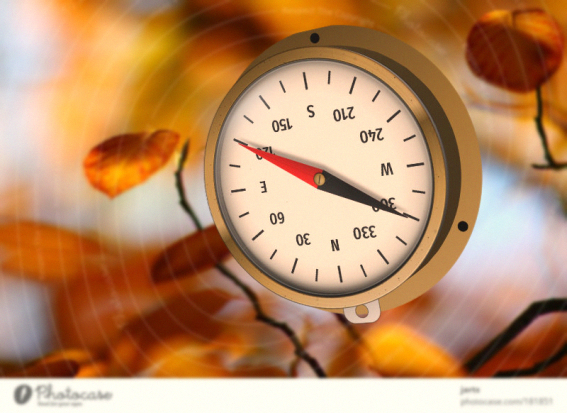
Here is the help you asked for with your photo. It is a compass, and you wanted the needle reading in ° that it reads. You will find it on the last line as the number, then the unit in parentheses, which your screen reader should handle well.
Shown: 120 (°)
